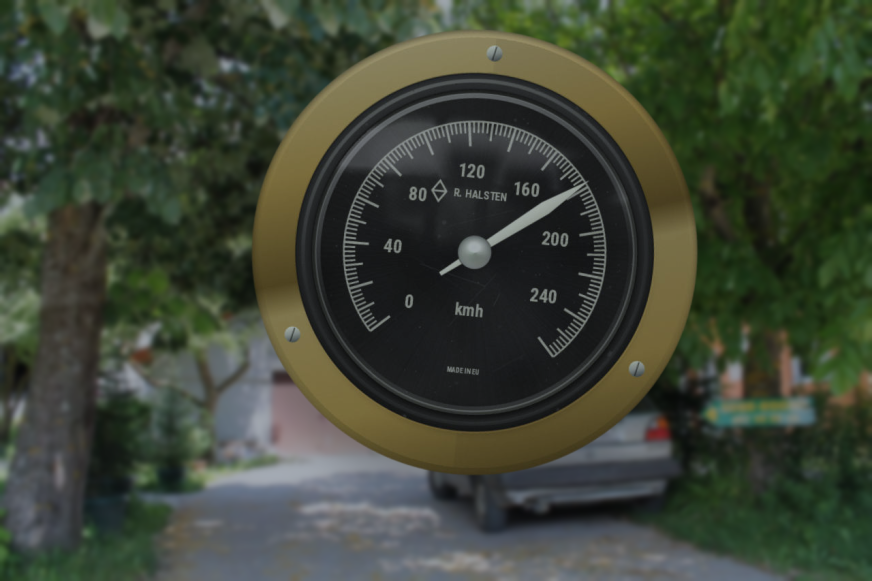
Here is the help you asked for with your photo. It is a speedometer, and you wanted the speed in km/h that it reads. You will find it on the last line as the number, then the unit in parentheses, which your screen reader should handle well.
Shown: 178 (km/h)
